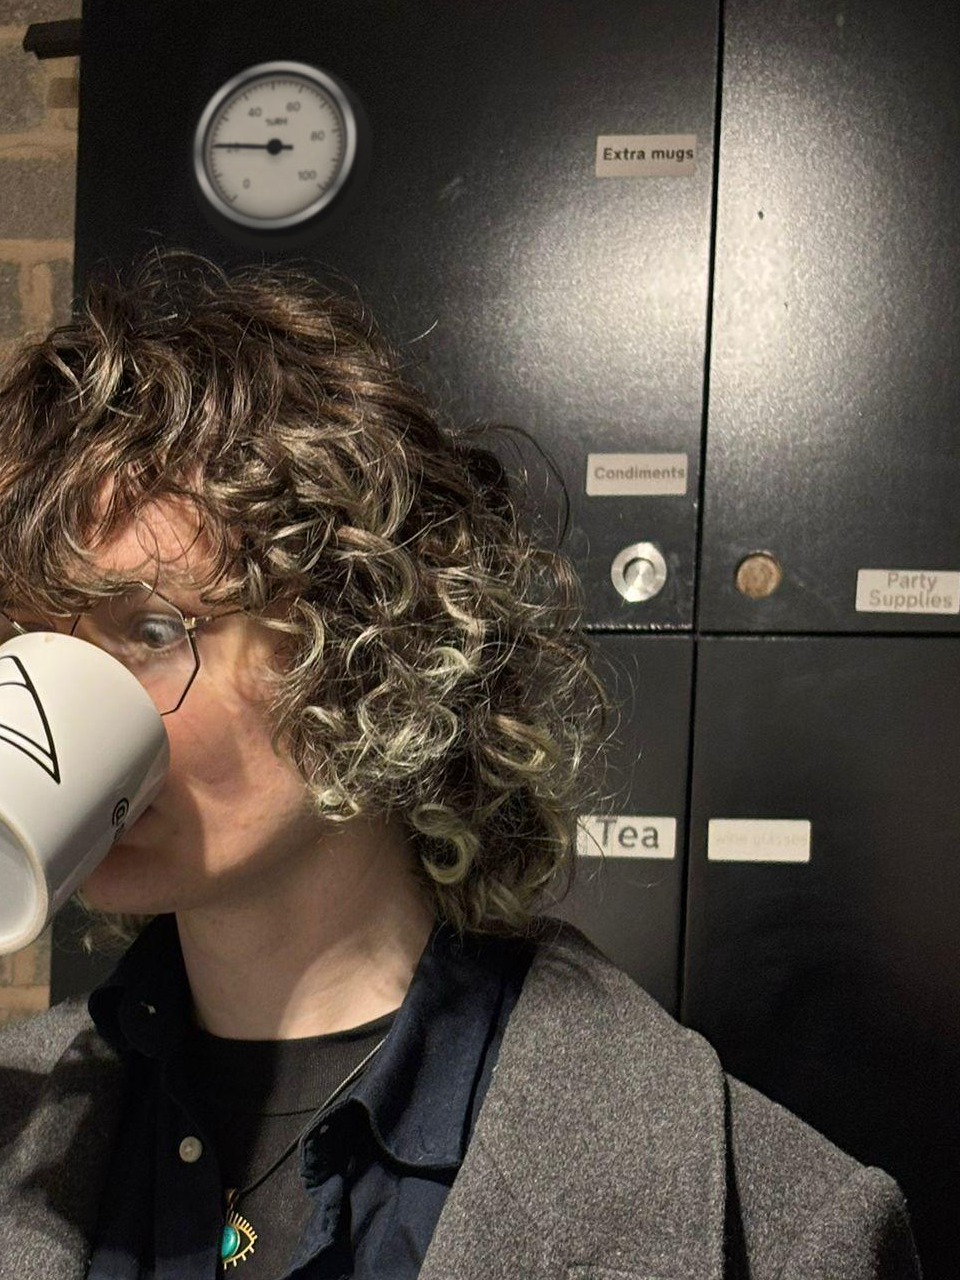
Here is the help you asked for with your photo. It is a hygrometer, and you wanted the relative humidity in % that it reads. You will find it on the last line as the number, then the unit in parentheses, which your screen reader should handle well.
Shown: 20 (%)
